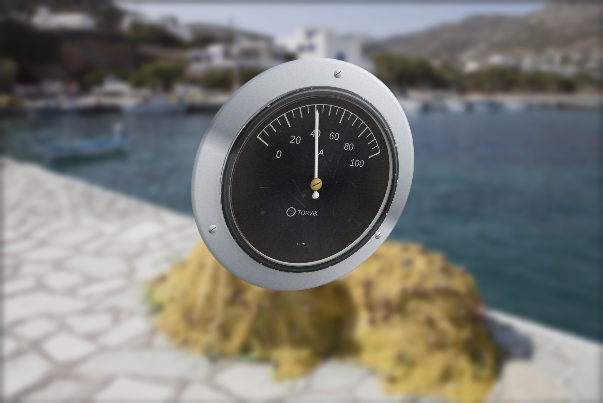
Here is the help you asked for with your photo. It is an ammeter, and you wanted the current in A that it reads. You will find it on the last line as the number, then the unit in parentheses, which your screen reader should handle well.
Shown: 40 (A)
